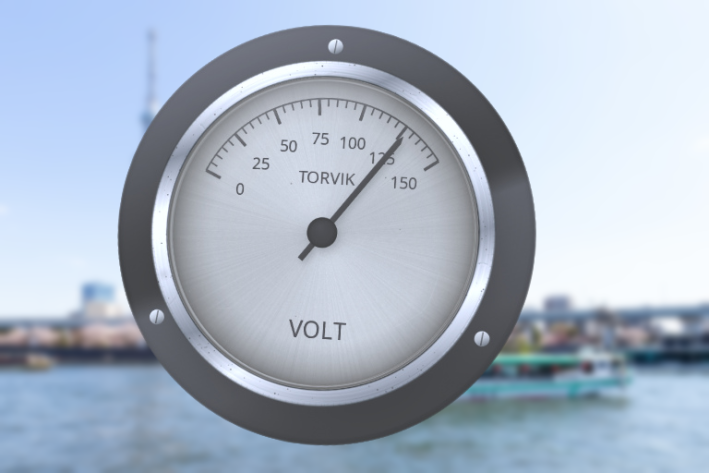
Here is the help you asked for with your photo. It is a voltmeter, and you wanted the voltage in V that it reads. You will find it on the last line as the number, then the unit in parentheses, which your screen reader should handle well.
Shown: 127.5 (V)
